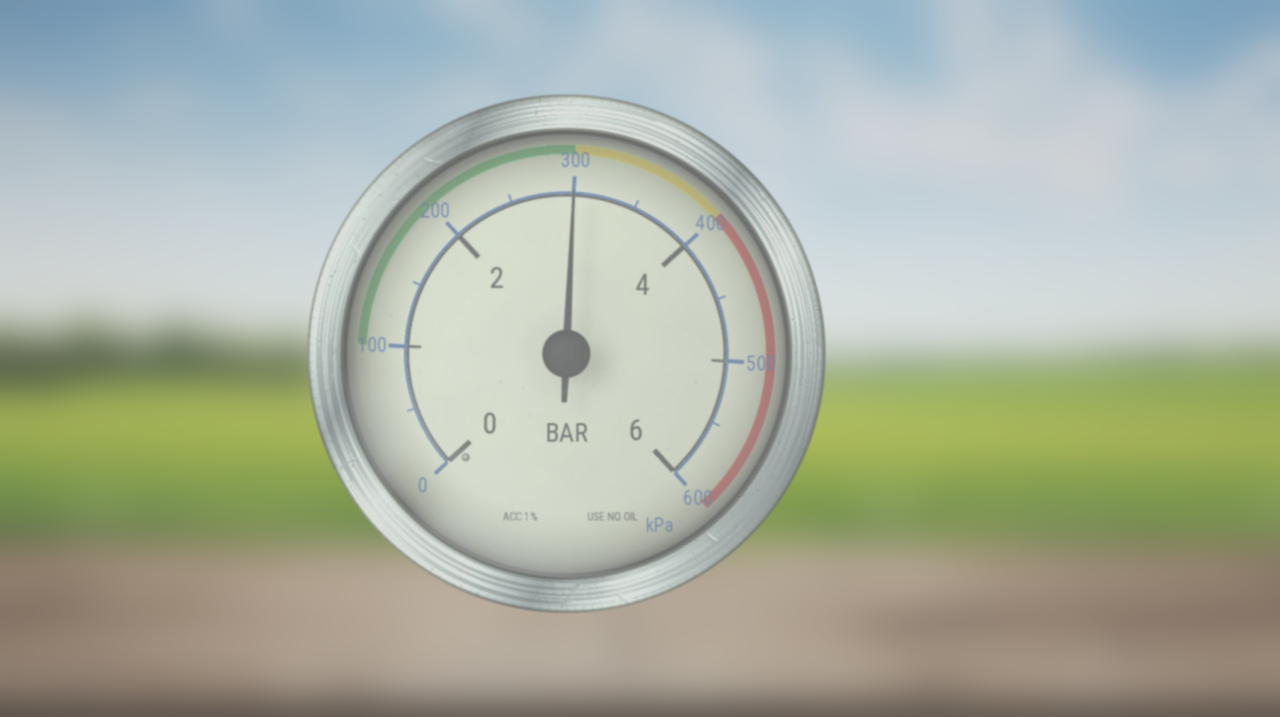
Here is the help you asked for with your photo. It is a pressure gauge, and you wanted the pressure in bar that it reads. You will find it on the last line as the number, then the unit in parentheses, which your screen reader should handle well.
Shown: 3 (bar)
